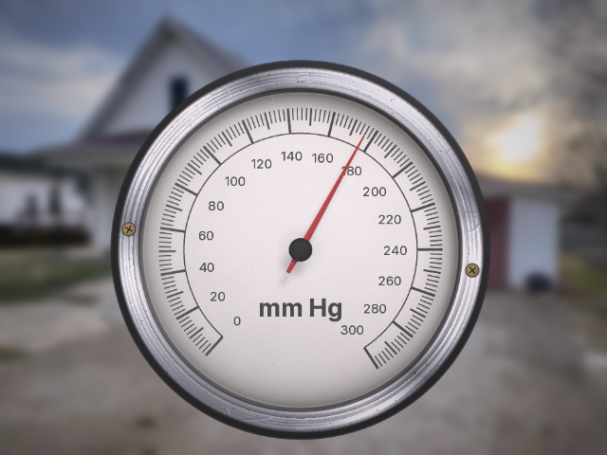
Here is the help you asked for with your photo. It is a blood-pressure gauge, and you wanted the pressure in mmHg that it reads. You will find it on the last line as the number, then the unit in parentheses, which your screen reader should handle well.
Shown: 176 (mmHg)
